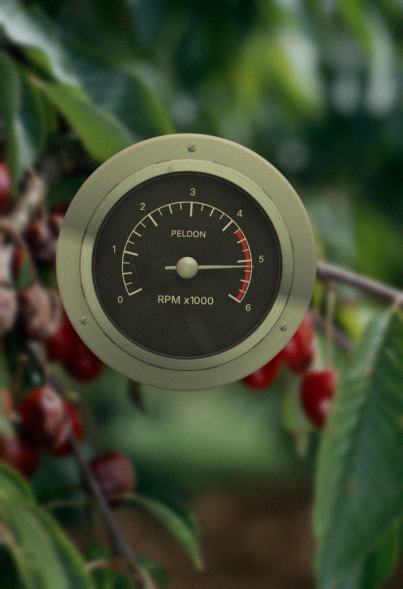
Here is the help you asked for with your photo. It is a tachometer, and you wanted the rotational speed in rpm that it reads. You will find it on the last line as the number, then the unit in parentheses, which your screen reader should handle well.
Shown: 5125 (rpm)
